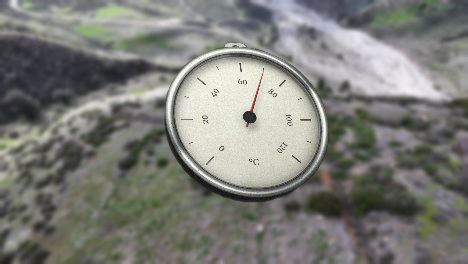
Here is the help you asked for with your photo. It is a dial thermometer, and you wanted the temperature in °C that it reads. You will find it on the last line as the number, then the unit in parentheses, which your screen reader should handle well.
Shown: 70 (°C)
